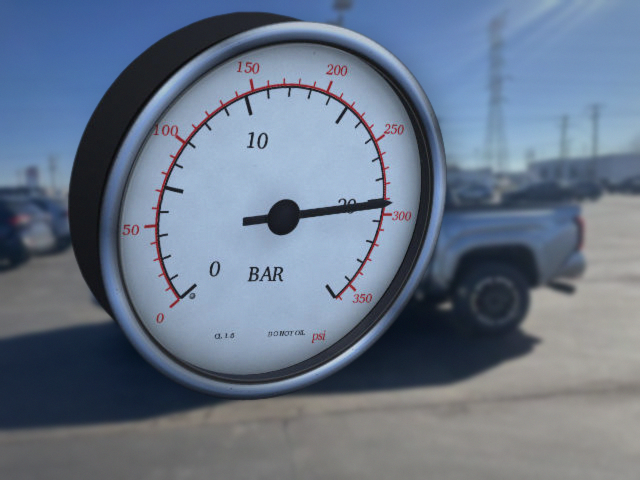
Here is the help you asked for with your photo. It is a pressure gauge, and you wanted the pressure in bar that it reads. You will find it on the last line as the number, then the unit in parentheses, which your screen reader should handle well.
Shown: 20 (bar)
